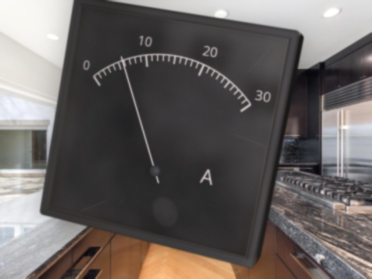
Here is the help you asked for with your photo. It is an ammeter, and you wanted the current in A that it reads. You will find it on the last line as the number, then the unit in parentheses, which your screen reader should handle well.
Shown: 6 (A)
